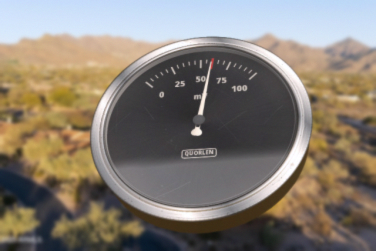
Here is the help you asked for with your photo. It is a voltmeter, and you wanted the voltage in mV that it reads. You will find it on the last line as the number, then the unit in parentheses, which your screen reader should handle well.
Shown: 60 (mV)
